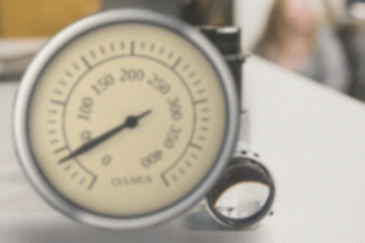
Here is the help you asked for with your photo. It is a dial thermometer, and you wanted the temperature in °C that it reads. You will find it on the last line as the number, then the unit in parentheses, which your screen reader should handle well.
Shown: 40 (°C)
